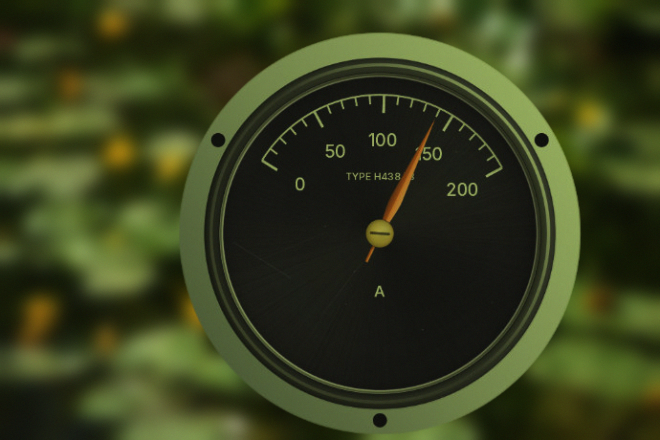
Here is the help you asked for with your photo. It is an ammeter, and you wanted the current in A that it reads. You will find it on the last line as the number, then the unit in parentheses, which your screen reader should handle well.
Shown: 140 (A)
